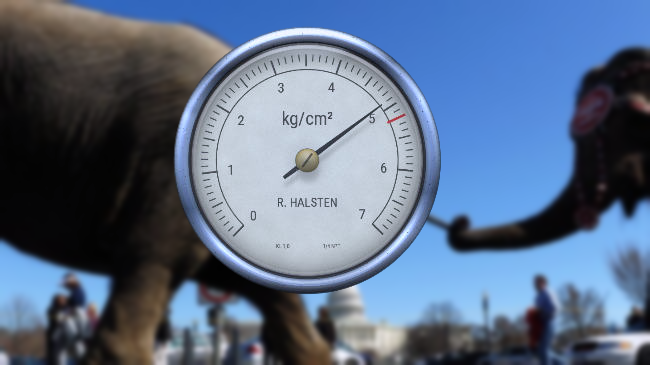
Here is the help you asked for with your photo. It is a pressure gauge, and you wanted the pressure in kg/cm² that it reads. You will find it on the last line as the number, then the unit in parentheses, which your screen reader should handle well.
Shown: 4.9 (kg/cm²)
